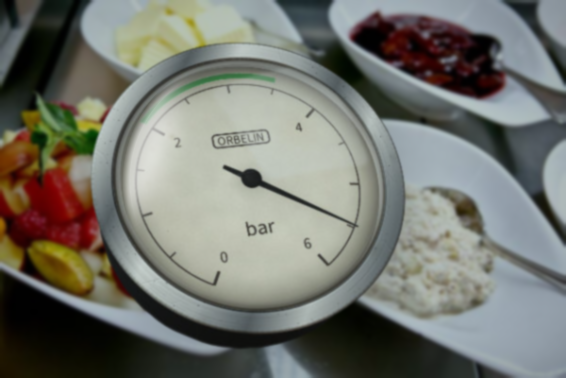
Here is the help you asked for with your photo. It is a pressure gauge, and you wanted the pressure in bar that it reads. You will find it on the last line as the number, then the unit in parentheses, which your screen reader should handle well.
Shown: 5.5 (bar)
